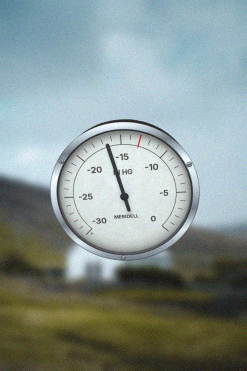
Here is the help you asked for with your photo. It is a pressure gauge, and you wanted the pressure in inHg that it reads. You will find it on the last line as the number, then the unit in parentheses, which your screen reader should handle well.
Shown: -16.5 (inHg)
